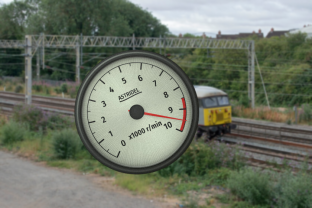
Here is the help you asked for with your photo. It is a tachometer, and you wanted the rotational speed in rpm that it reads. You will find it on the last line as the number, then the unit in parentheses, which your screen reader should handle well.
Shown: 9500 (rpm)
